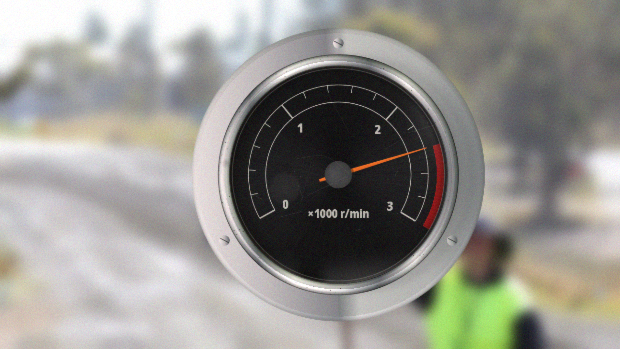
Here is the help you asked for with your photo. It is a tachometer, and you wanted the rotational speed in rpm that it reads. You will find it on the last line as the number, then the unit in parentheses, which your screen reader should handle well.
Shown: 2400 (rpm)
